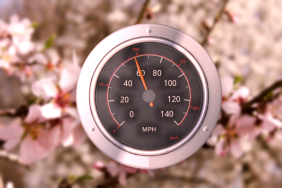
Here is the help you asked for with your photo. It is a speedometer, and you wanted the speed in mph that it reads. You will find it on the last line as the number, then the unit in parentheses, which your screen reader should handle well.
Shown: 60 (mph)
